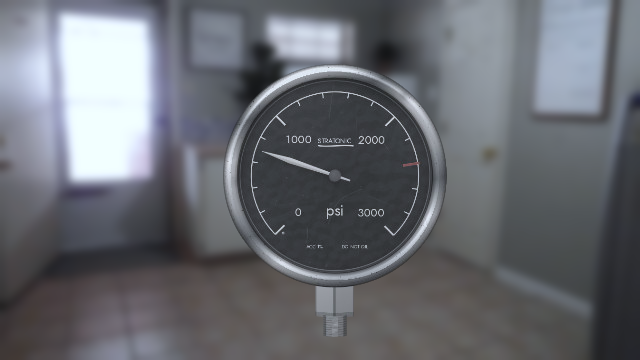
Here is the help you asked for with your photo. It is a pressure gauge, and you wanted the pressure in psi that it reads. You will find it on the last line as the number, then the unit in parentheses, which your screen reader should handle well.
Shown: 700 (psi)
